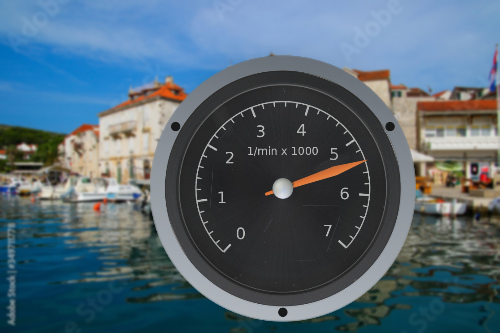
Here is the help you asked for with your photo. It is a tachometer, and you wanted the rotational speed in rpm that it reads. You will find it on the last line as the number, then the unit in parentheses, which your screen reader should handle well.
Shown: 5400 (rpm)
